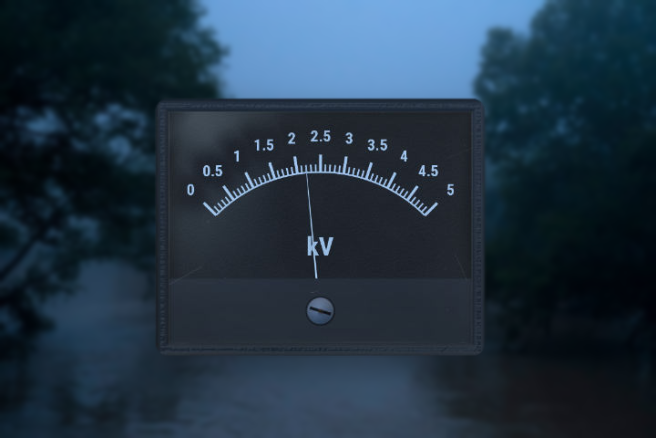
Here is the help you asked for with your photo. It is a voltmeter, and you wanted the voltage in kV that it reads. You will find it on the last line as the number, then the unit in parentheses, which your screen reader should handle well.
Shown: 2.2 (kV)
